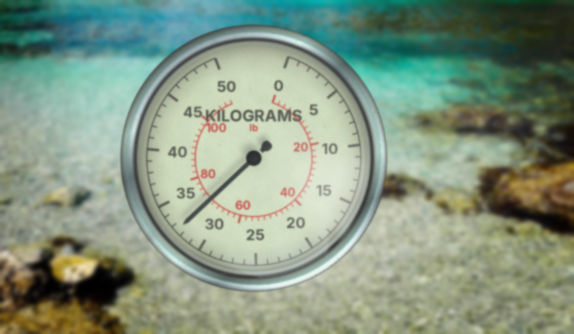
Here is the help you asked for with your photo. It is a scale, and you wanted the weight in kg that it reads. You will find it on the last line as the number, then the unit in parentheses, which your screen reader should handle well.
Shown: 32.5 (kg)
